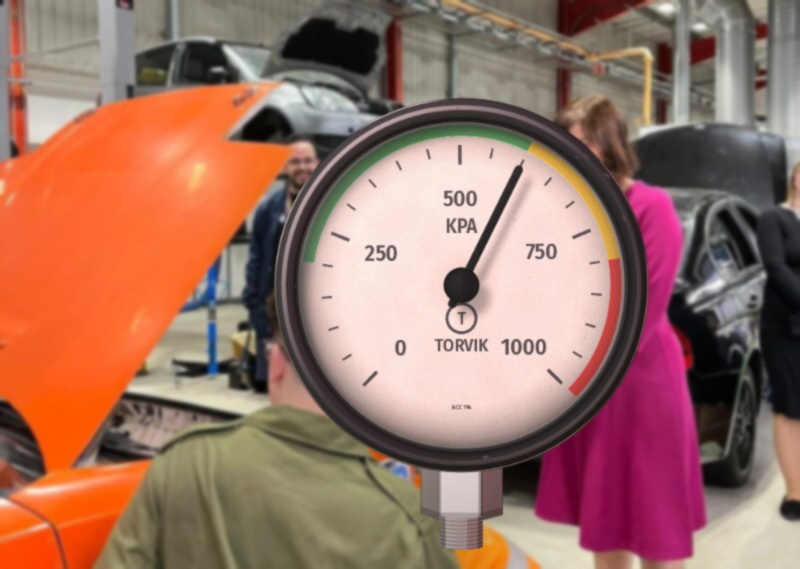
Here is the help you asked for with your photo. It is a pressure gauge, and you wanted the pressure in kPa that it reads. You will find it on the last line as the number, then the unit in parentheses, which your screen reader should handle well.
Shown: 600 (kPa)
